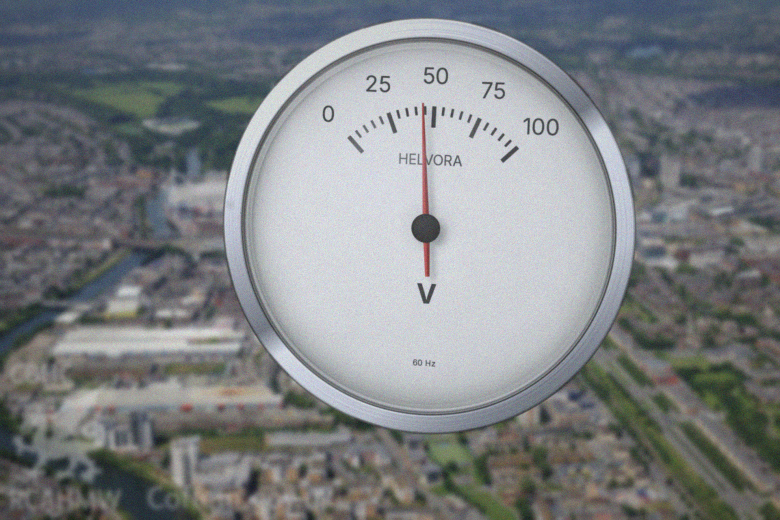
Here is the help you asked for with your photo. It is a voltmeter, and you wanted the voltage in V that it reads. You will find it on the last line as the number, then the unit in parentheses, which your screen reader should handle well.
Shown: 45 (V)
